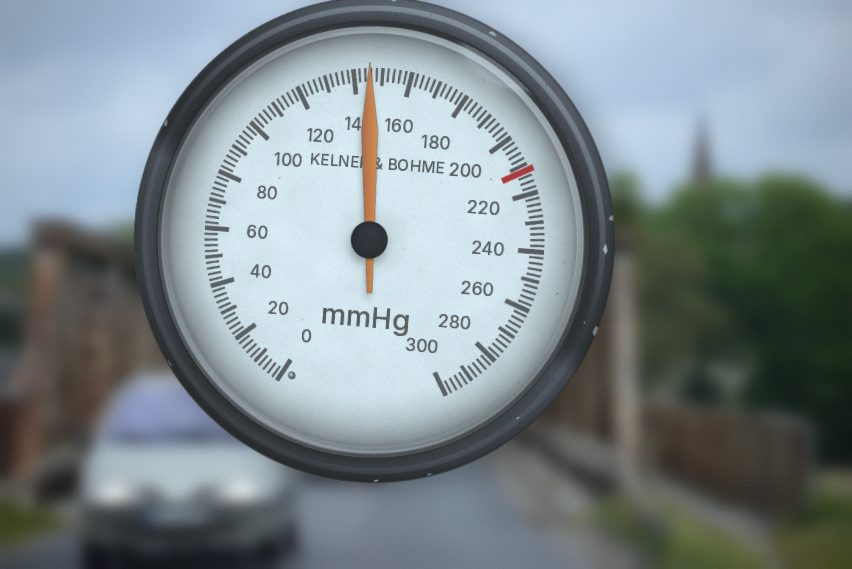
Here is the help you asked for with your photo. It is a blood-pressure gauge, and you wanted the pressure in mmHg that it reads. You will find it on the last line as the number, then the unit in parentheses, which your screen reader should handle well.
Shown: 146 (mmHg)
